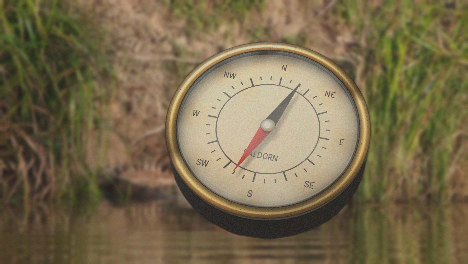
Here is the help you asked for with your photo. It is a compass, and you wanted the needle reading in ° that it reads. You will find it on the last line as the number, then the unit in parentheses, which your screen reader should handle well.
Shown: 200 (°)
